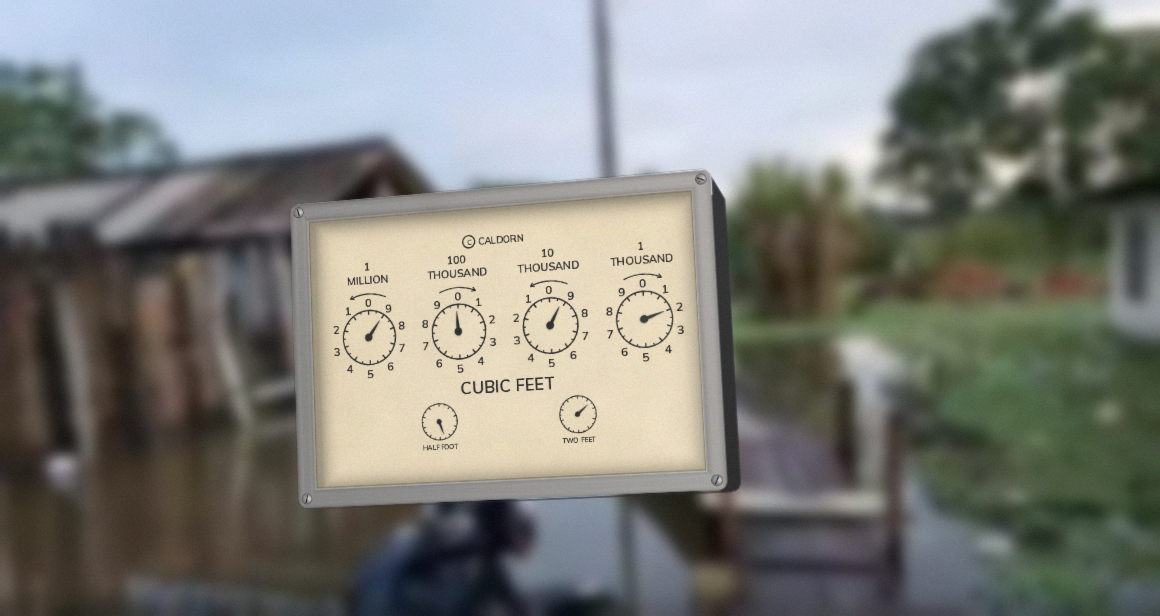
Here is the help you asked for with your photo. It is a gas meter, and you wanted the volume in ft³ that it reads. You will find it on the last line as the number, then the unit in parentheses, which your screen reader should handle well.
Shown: 899200 (ft³)
